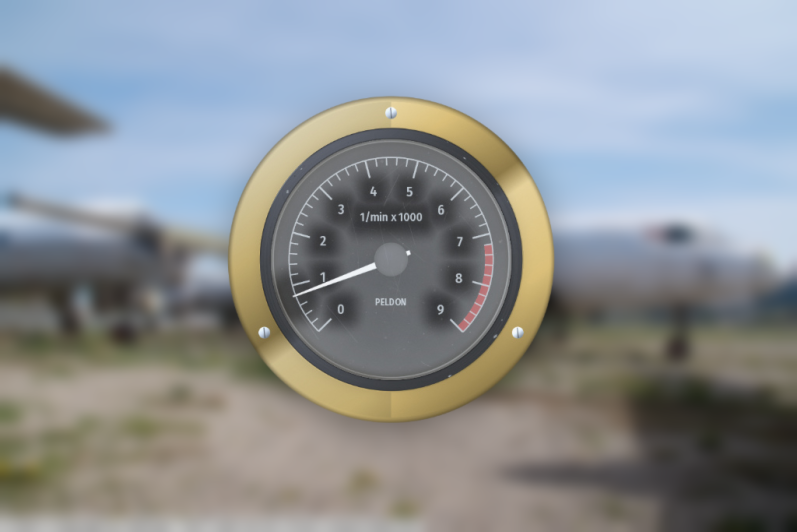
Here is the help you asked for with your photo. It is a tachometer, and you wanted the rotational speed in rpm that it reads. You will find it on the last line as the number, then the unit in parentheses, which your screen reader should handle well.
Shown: 800 (rpm)
